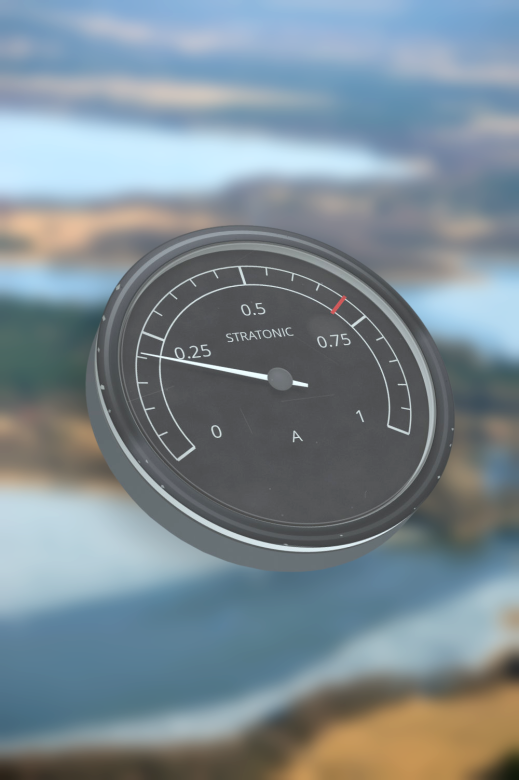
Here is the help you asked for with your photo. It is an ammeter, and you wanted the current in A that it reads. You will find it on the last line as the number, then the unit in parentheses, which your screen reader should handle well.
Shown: 0.2 (A)
